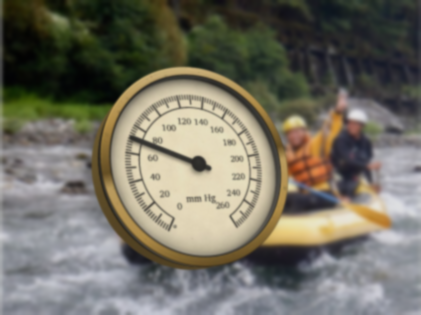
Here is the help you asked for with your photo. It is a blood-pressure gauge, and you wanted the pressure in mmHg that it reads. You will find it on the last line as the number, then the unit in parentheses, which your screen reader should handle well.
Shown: 70 (mmHg)
